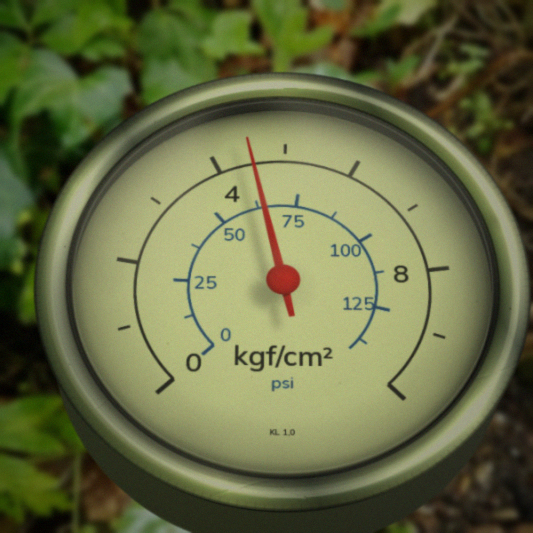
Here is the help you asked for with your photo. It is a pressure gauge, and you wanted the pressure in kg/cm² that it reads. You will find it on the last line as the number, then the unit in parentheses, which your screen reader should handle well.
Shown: 4.5 (kg/cm²)
